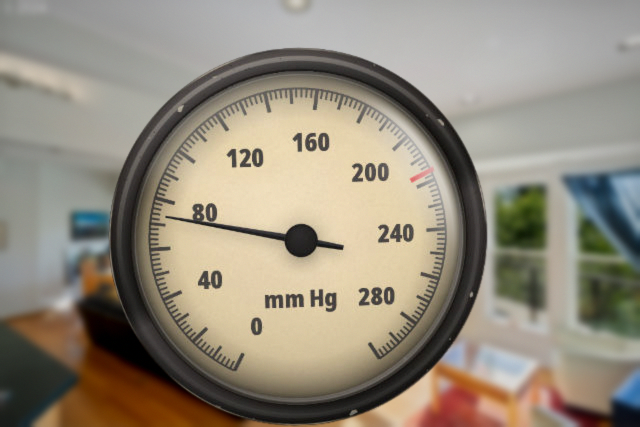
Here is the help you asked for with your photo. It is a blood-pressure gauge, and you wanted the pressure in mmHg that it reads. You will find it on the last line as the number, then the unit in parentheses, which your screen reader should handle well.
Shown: 74 (mmHg)
